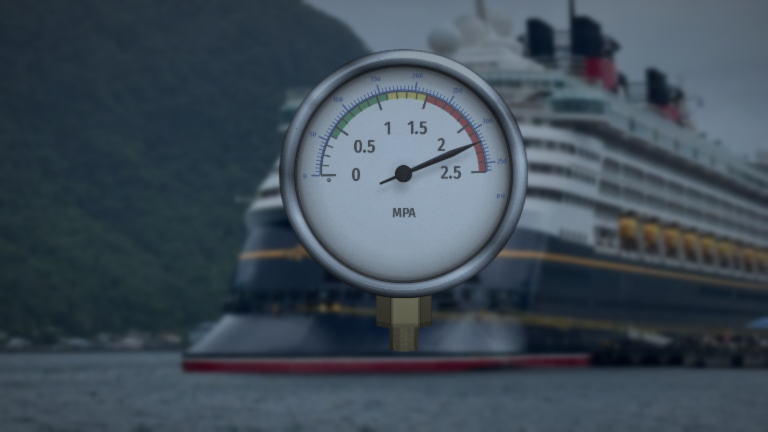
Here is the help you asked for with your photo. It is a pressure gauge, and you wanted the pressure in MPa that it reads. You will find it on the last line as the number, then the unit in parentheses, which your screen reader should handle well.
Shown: 2.2 (MPa)
